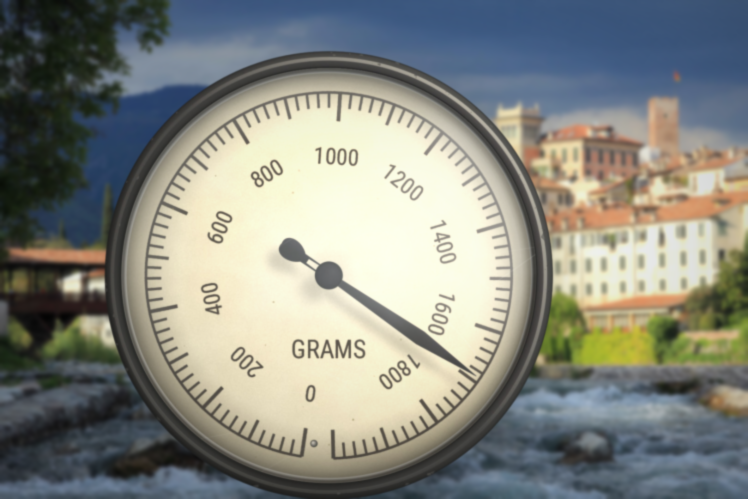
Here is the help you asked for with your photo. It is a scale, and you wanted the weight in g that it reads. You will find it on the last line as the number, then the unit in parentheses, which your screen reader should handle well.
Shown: 1690 (g)
